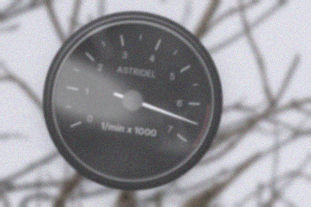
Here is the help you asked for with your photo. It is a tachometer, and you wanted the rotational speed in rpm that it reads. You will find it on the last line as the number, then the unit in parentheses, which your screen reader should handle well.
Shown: 6500 (rpm)
